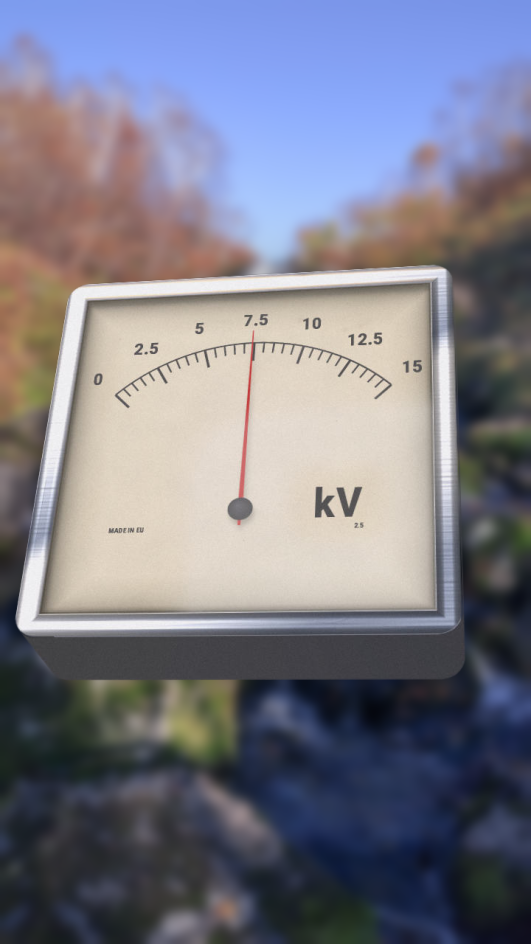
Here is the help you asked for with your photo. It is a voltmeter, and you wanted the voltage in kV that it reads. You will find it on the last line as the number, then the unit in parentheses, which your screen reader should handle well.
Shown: 7.5 (kV)
